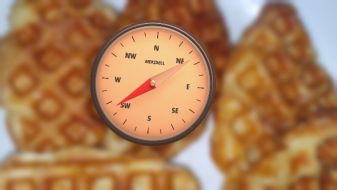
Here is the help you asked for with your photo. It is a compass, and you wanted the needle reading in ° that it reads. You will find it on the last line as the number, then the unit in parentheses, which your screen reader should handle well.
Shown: 232.5 (°)
